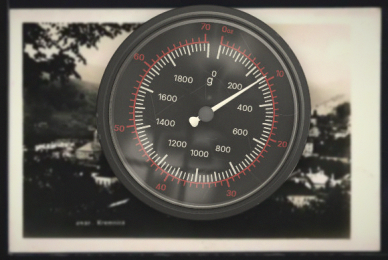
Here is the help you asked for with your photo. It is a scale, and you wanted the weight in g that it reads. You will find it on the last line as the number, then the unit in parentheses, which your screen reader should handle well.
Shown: 260 (g)
